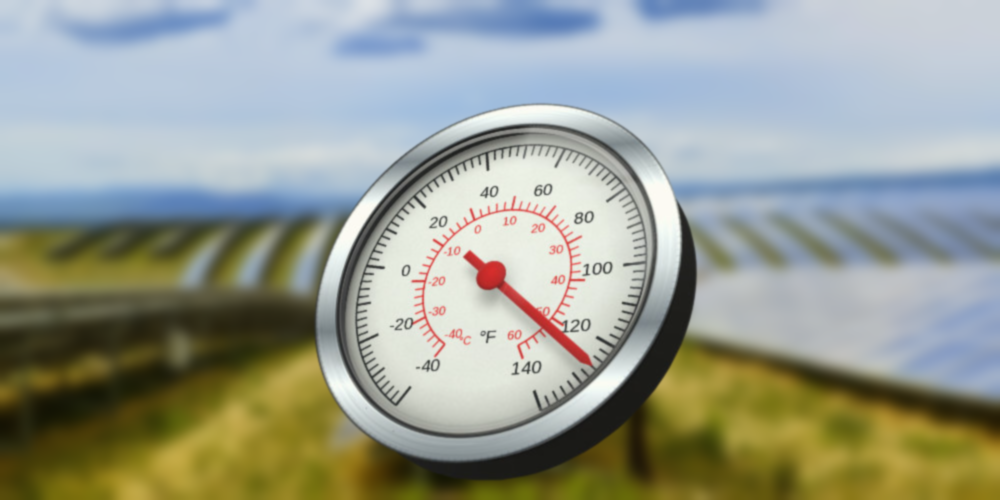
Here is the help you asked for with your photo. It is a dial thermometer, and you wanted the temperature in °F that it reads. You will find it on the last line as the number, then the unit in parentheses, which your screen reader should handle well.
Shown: 126 (°F)
